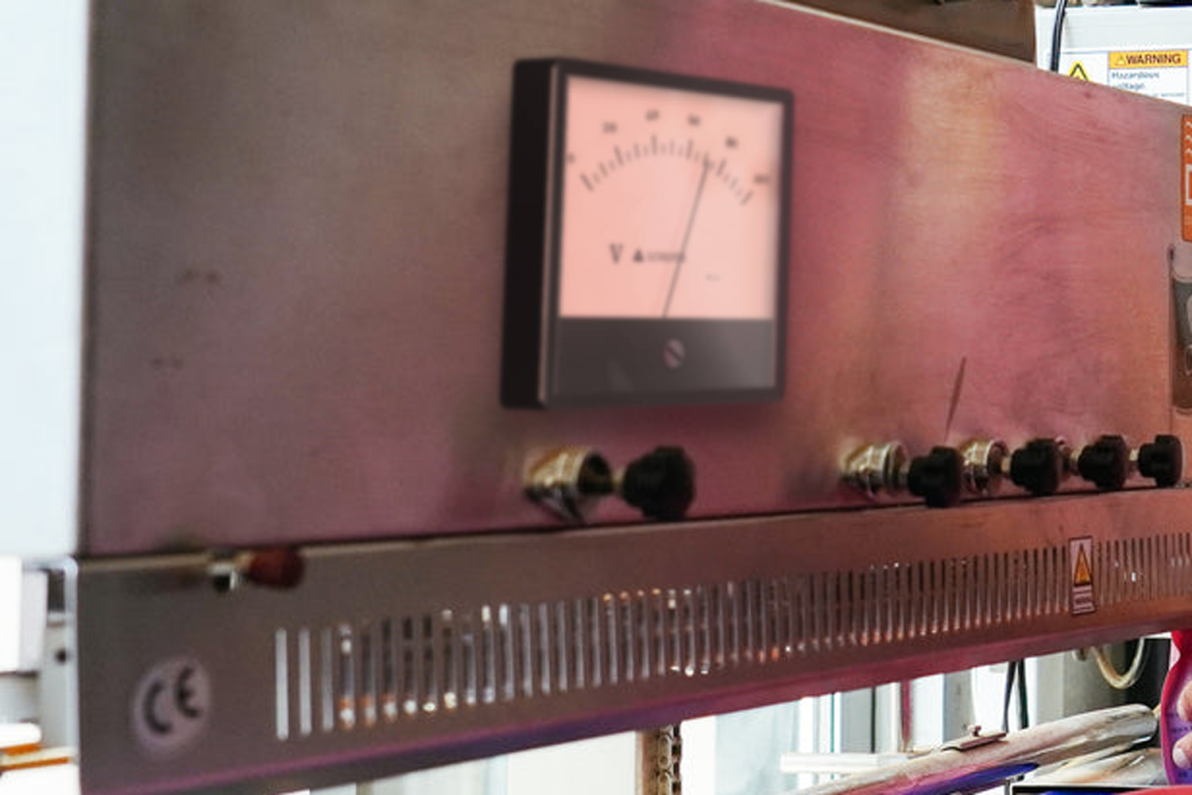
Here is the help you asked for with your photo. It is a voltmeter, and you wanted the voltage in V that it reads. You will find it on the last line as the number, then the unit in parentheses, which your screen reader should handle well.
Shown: 70 (V)
